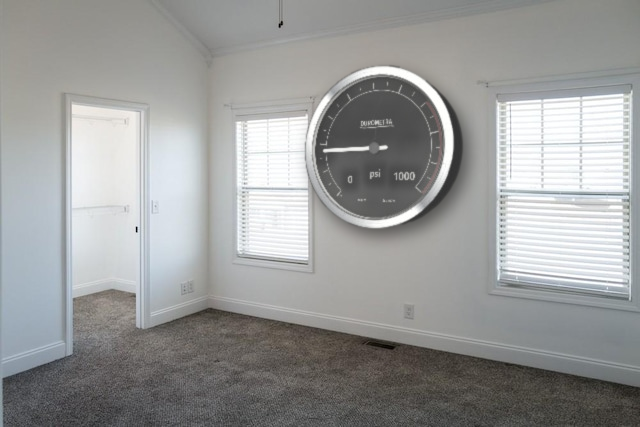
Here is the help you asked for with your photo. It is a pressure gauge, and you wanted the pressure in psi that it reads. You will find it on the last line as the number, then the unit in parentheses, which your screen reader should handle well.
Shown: 175 (psi)
